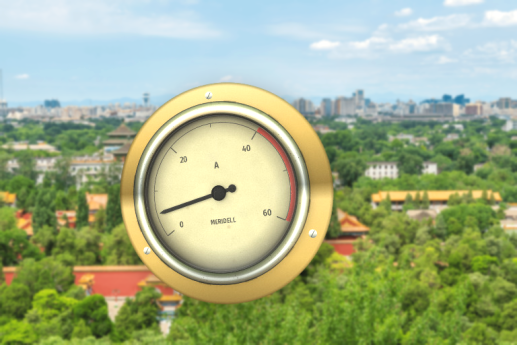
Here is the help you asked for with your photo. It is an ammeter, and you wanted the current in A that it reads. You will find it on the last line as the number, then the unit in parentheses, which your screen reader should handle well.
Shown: 5 (A)
